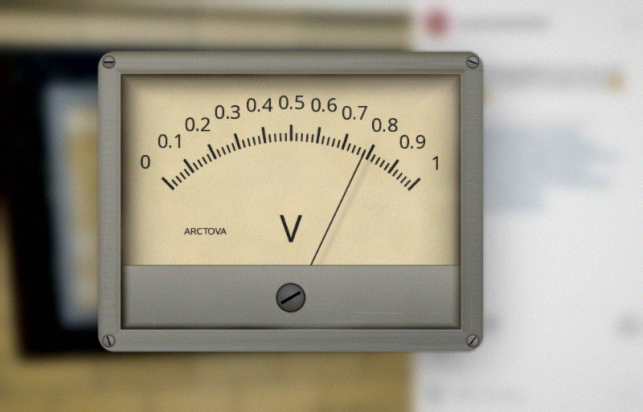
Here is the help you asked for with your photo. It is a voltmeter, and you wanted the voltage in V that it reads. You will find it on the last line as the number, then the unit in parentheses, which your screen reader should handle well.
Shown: 0.78 (V)
